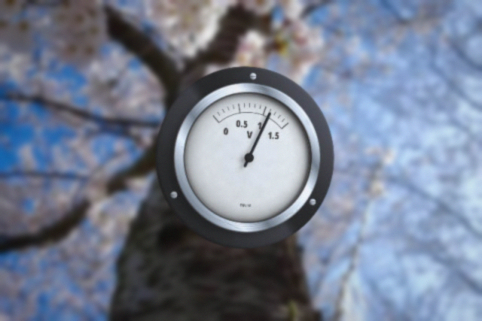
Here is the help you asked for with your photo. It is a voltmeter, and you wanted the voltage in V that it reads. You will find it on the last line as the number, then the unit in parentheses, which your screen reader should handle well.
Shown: 1.1 (V)
